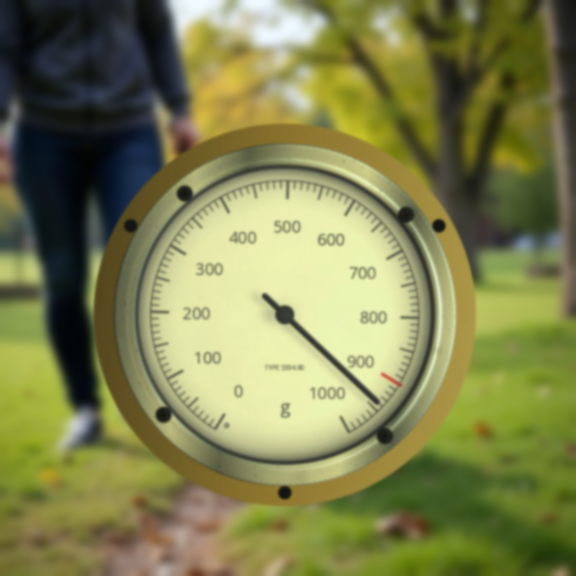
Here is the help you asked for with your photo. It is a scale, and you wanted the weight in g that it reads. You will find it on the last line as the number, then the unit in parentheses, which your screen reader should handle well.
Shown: 940 (g)
